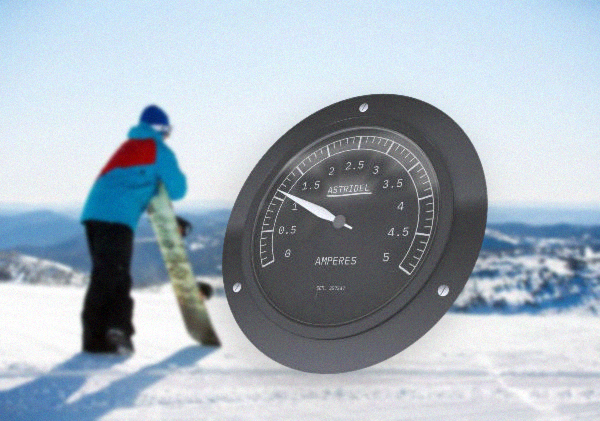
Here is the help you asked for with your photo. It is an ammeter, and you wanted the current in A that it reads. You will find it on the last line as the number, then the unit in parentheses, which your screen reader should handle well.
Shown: 1.1 (A)
